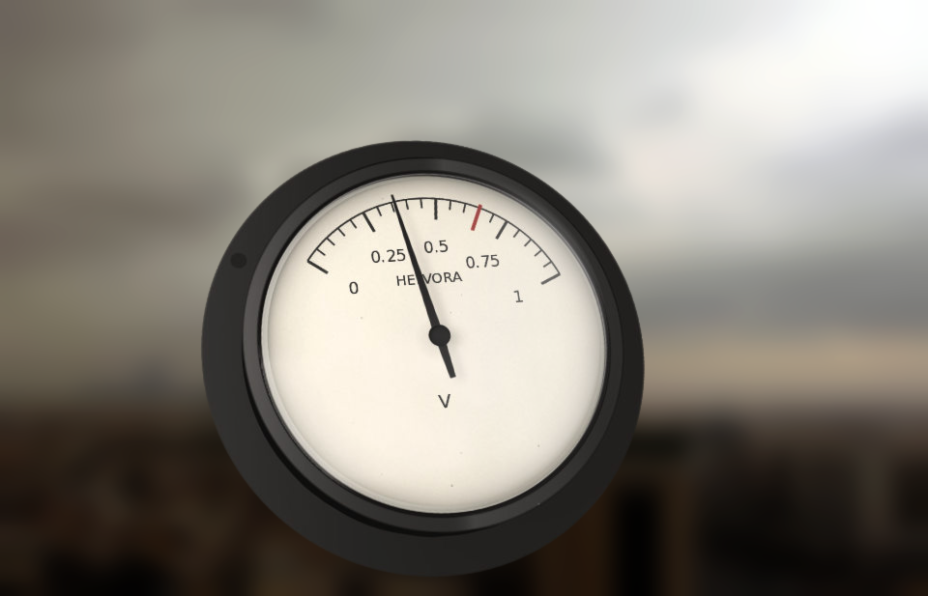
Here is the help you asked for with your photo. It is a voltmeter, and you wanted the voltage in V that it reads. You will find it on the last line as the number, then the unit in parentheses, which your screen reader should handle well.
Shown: 0.35 (V)
